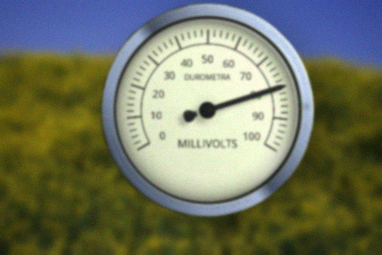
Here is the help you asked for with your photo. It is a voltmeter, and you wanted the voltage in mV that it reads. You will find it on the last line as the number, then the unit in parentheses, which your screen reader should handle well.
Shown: 80 (mV)
